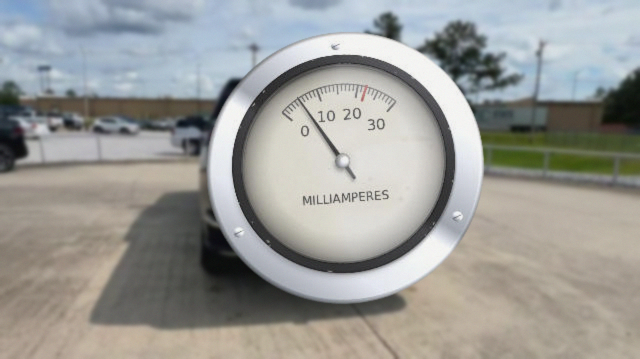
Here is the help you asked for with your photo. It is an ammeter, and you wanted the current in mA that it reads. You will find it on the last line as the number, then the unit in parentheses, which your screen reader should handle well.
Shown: 5 (mA)
